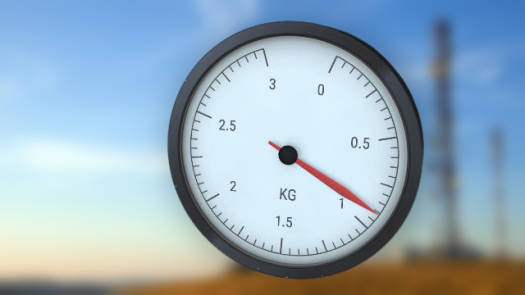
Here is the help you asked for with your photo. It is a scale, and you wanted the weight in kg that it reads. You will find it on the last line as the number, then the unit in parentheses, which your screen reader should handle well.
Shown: 0.9 (kg)
